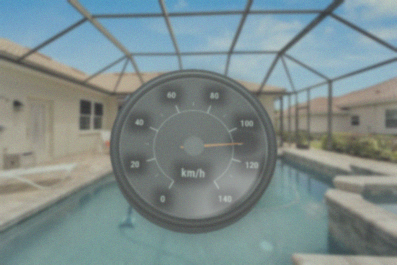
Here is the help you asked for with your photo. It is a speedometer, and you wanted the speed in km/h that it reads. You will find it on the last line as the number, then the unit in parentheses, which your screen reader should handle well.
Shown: 110 (km/h)
